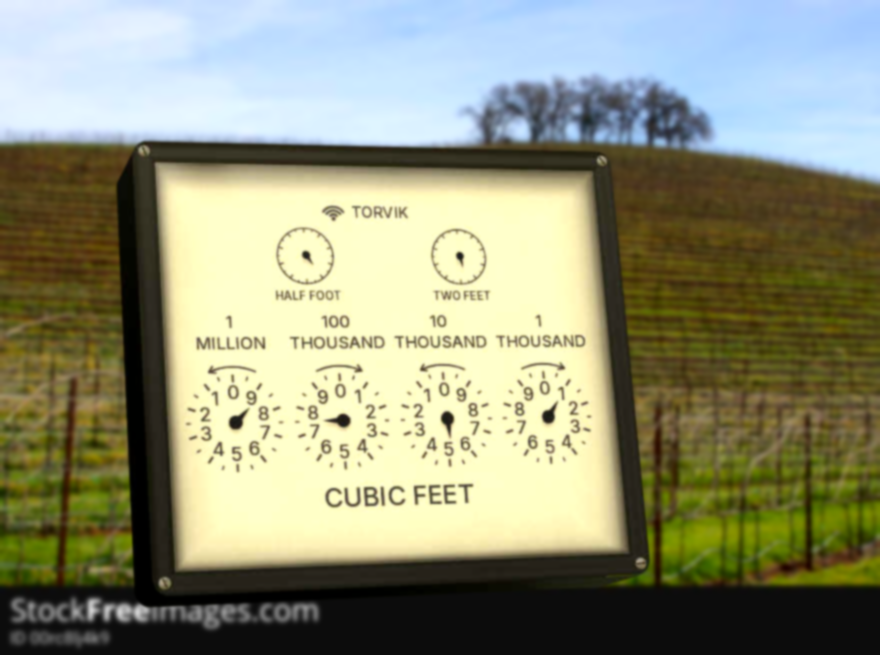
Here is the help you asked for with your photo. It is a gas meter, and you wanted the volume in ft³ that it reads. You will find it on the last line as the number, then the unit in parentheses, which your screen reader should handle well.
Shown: 875100 (ft³)
